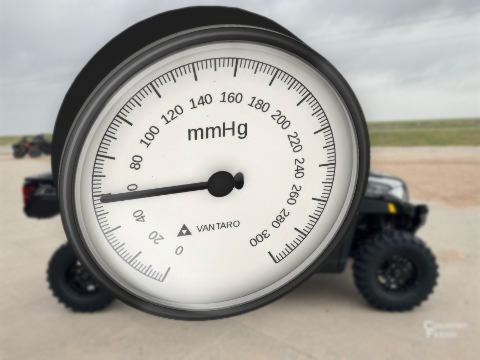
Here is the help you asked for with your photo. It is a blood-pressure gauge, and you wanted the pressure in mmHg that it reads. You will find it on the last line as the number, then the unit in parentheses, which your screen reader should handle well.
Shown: 60 (mmHg)
